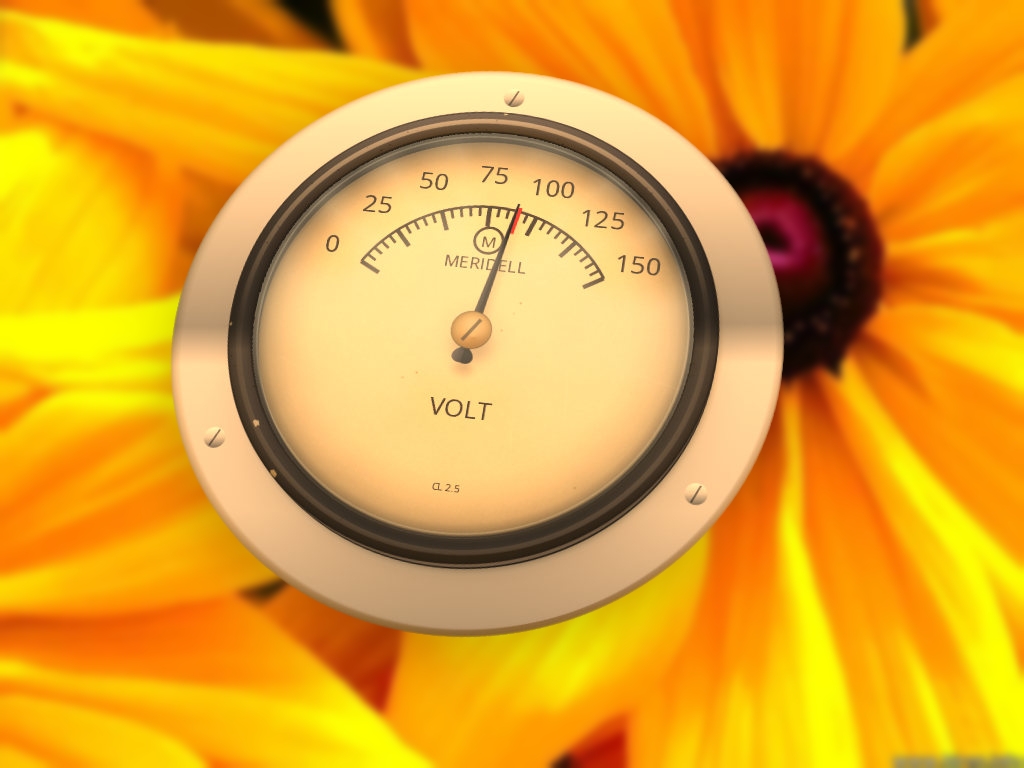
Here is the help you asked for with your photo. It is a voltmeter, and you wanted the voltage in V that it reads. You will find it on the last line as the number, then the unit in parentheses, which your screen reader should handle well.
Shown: 90 (V)
